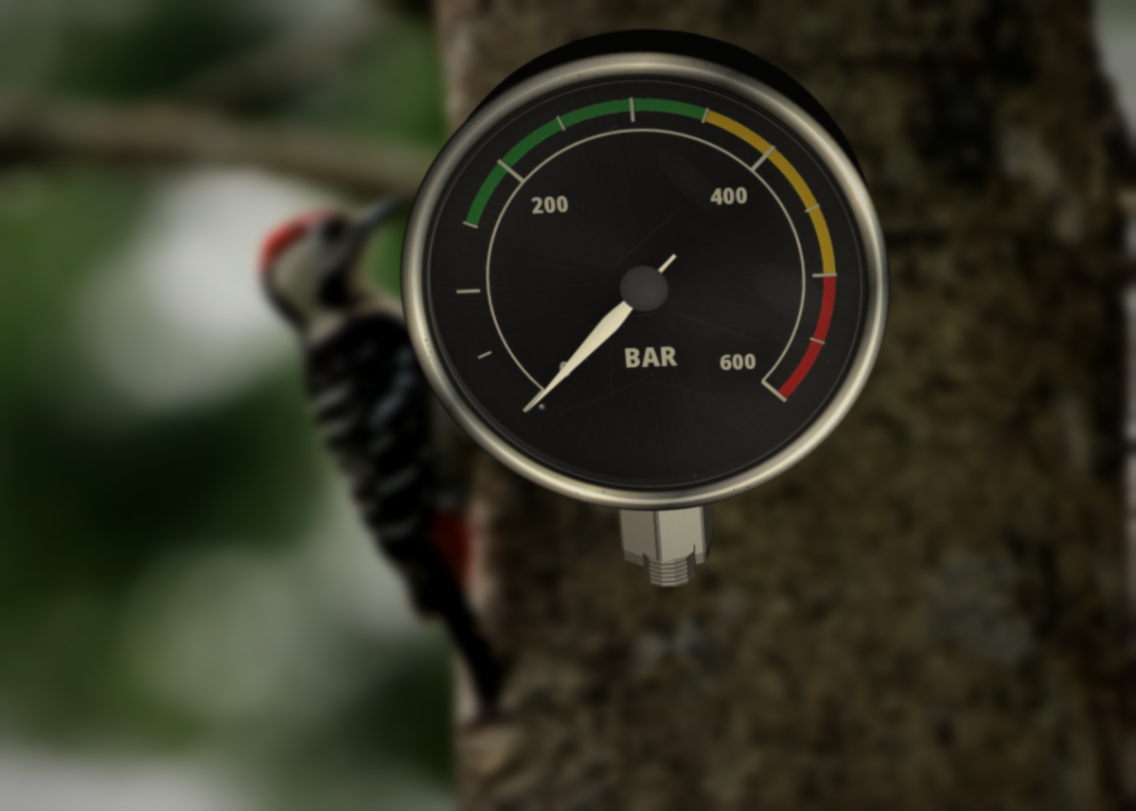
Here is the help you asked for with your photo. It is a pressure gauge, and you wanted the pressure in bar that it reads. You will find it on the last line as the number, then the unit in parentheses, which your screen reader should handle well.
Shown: 0 (bar)
